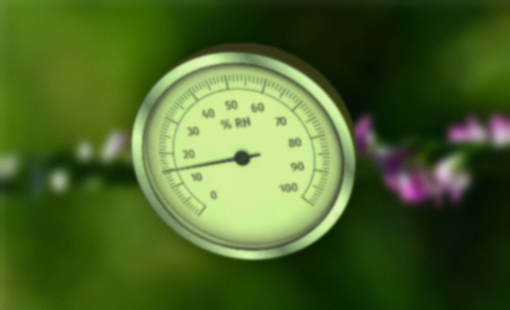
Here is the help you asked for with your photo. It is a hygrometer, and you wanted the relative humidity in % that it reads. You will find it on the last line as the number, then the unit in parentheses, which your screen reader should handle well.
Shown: 15 (%)
